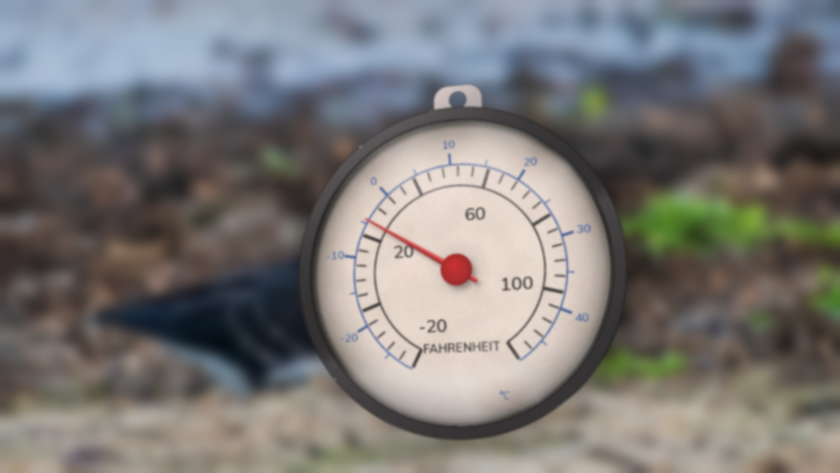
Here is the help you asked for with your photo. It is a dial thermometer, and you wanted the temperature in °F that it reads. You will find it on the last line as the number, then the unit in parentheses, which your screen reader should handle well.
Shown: 24 (°F)
